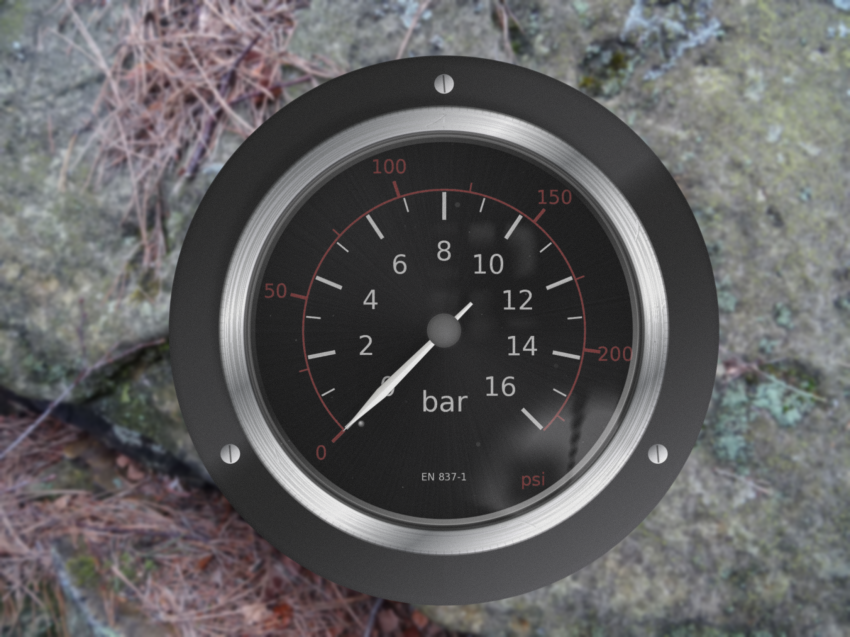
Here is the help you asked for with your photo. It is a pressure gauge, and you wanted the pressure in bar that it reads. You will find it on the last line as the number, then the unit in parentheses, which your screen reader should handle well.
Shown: 0 (bar)
